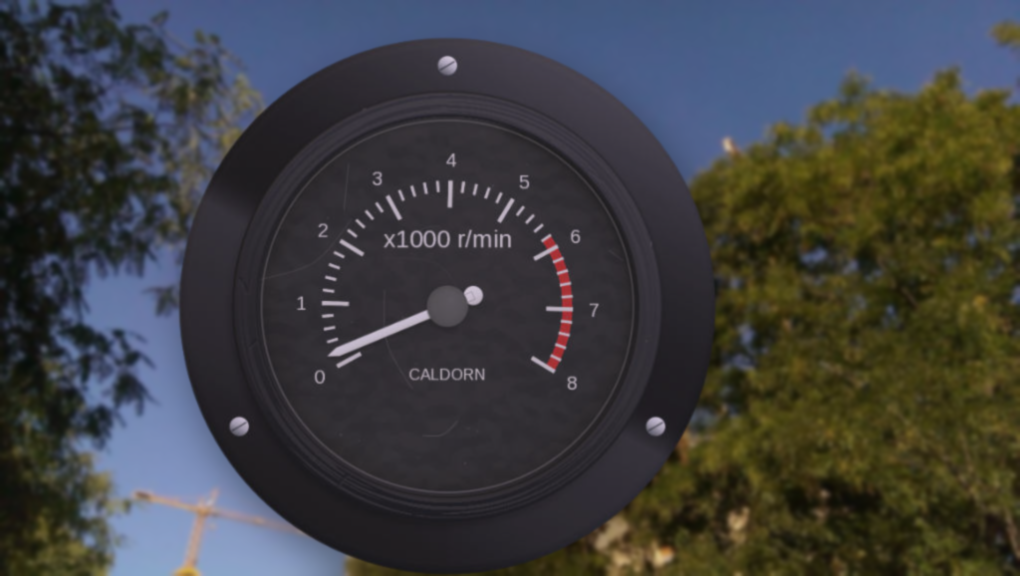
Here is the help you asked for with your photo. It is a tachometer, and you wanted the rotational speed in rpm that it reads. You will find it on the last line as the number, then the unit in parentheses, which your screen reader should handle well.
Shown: 200 (rpm)
